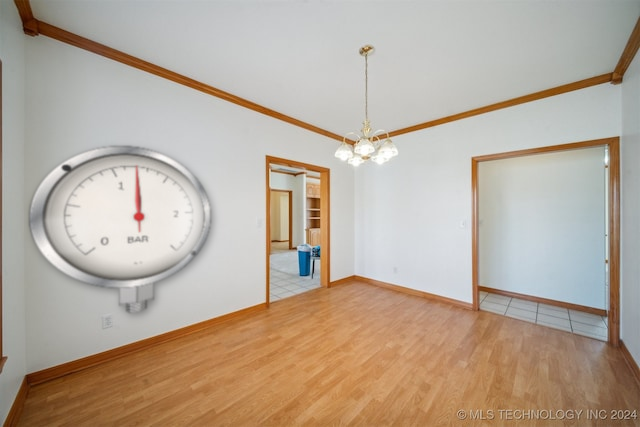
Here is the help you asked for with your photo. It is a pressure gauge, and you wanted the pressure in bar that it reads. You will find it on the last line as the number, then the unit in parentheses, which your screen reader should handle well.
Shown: 1.2 (bar)
